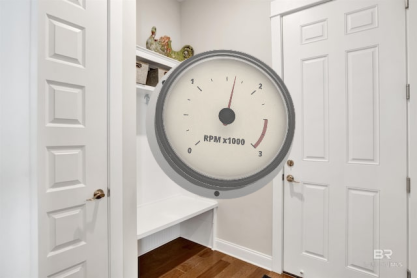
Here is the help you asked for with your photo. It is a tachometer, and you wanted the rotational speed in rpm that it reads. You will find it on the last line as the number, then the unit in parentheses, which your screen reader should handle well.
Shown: 1625 (rpm)
